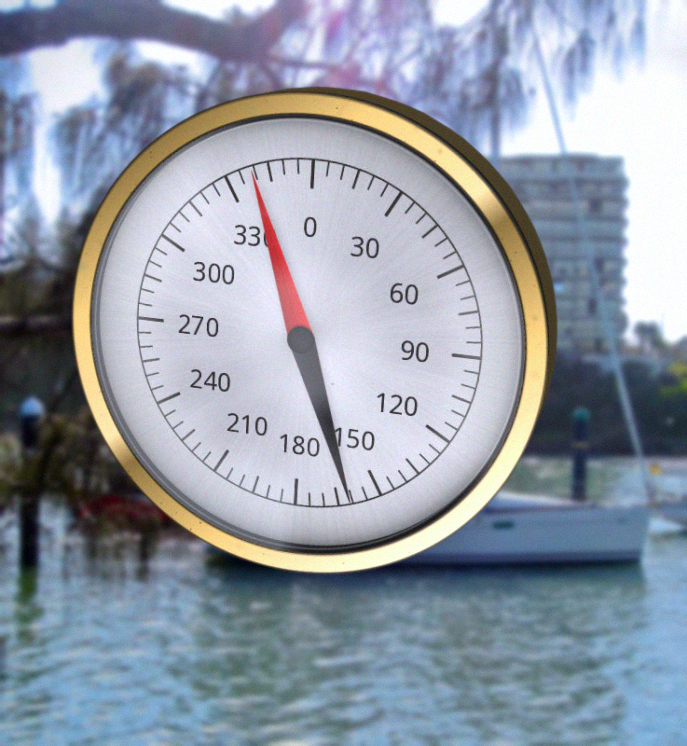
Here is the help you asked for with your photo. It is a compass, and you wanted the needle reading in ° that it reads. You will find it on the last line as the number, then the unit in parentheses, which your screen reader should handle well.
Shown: 340 (°)
